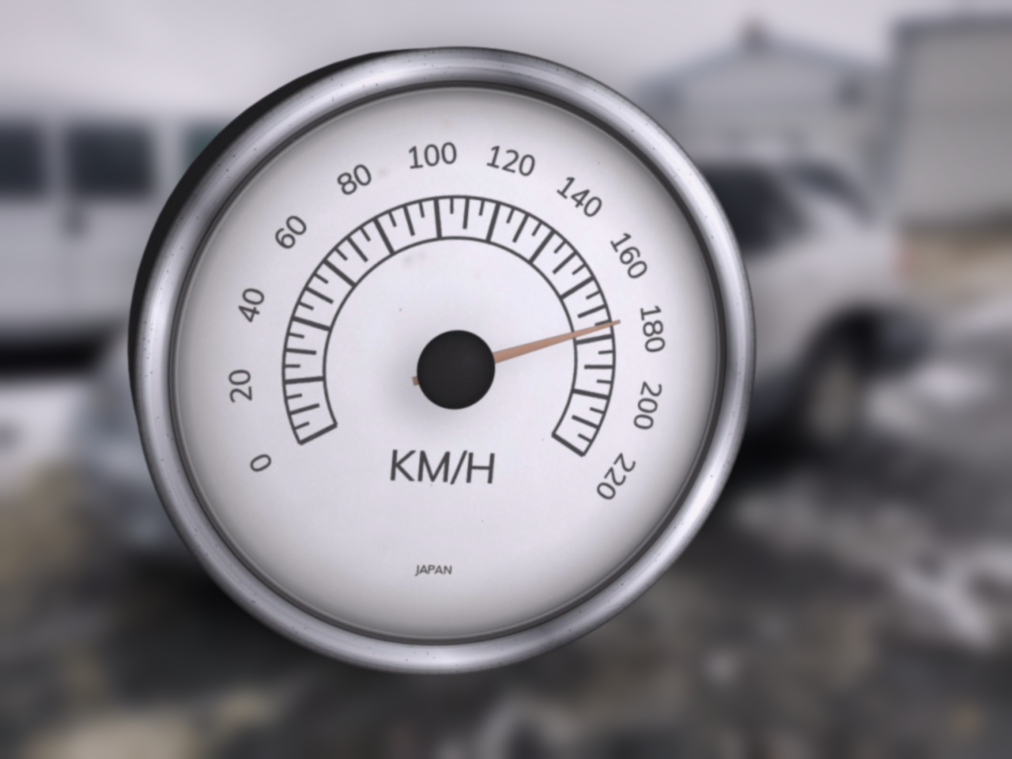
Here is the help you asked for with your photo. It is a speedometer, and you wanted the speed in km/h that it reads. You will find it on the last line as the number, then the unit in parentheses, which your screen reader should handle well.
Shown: 175 (km/h)
